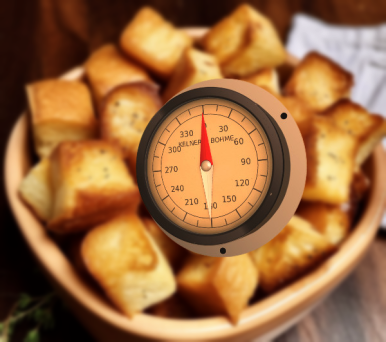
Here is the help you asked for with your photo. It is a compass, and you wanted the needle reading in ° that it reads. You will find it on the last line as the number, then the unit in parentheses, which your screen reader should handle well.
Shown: 0 (°)
